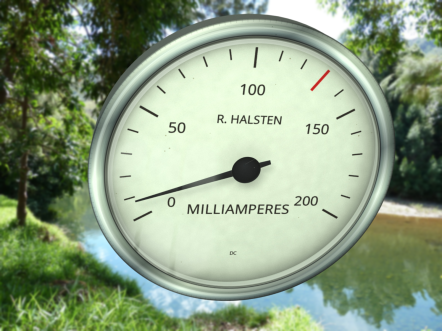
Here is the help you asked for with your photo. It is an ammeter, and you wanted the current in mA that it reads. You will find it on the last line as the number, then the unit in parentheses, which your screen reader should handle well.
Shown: 10 (mA)
